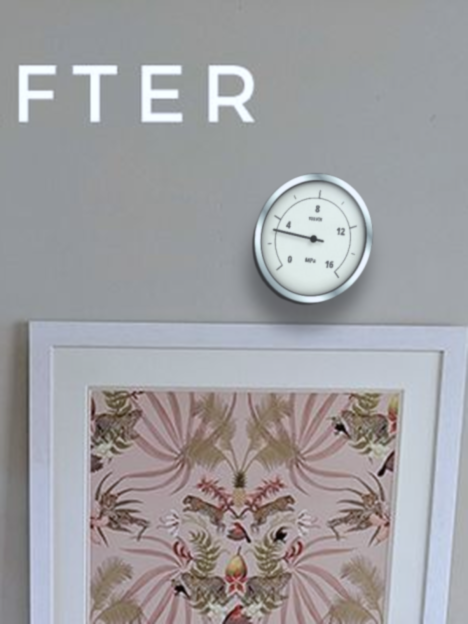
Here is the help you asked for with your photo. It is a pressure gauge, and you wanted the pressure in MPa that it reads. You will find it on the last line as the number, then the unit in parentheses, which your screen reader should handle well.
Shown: 3 (MPa)
